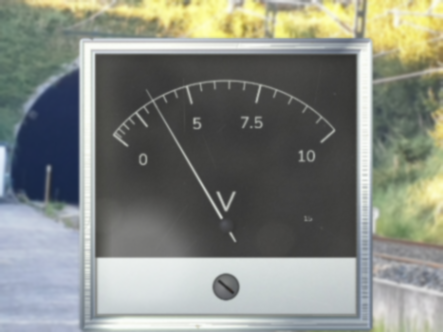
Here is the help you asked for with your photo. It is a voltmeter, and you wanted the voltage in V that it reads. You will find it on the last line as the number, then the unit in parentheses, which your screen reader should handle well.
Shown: 3.5 (V)
